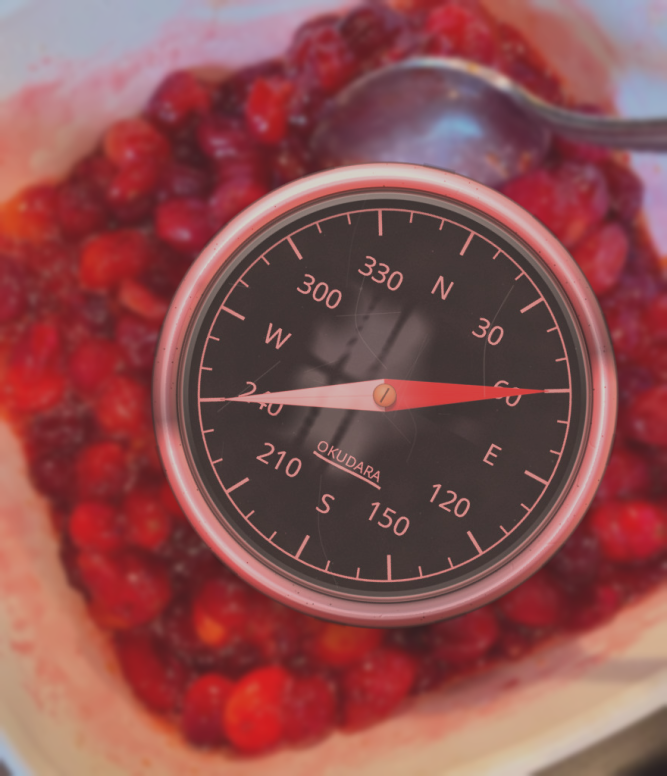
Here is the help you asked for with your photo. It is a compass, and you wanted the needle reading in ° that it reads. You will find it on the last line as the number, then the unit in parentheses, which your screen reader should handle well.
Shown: 60 (°)
